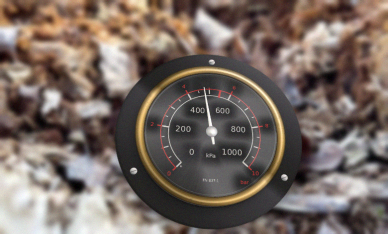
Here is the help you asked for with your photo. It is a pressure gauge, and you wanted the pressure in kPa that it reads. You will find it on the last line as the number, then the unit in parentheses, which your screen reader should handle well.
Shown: 475 (kPa)
